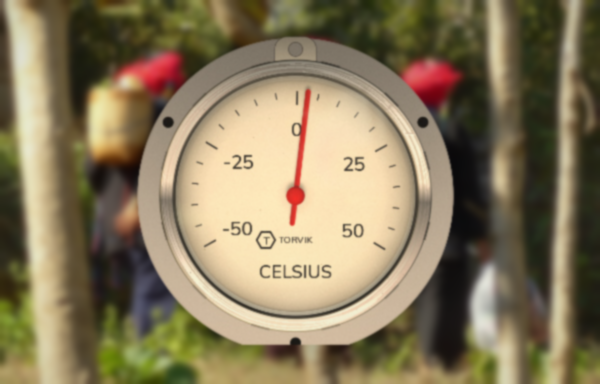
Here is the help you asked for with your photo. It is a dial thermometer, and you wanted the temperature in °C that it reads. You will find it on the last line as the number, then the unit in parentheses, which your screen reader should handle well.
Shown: 2.5 (°C)
